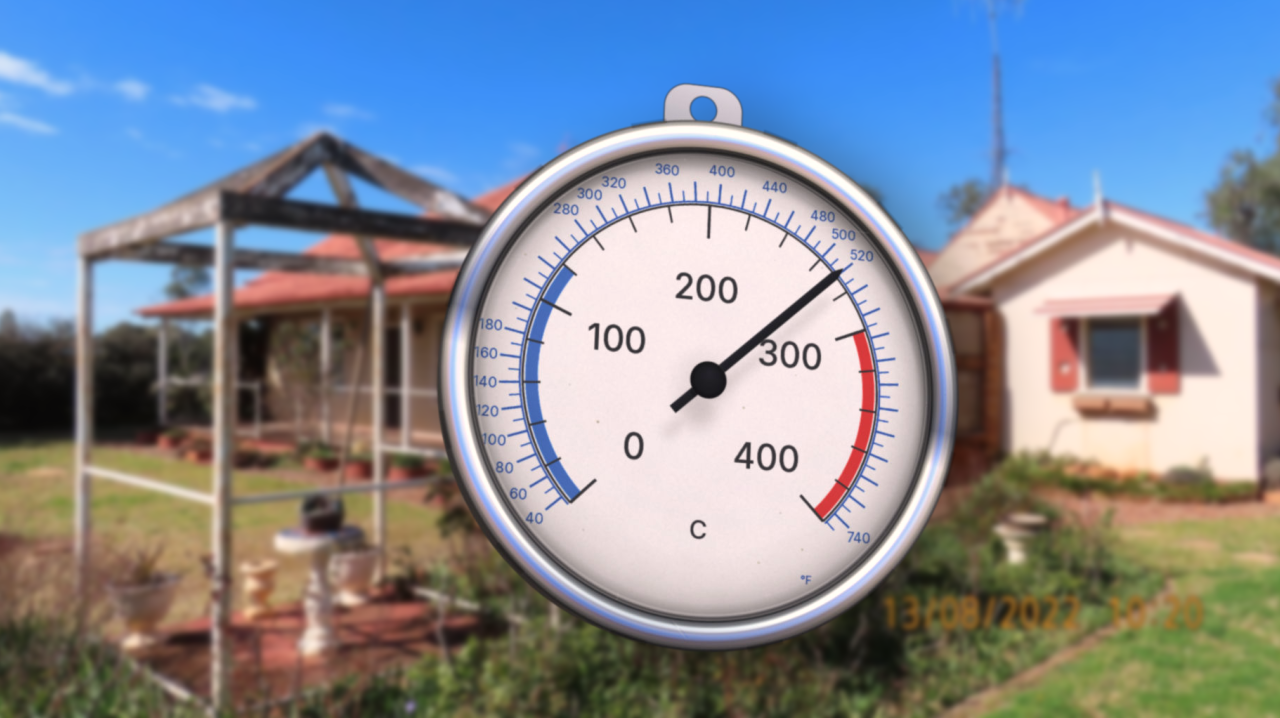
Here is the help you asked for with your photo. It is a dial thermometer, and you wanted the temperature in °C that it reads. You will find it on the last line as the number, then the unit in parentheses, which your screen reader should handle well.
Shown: 270 (°C)
